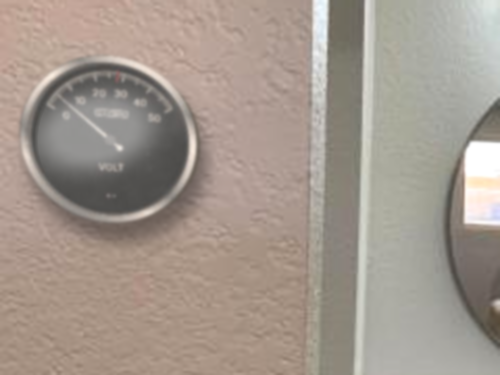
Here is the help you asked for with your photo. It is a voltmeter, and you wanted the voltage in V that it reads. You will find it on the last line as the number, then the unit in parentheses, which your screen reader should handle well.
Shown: 5 (V)
